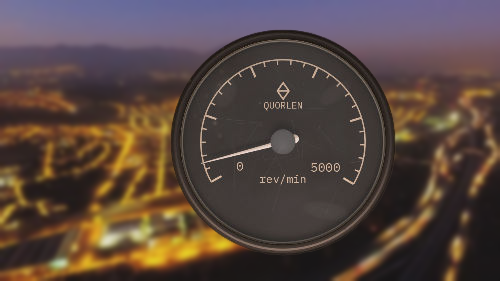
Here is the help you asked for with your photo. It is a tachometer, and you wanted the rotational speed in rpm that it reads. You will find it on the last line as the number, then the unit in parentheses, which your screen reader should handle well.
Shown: 300 (rpm)
